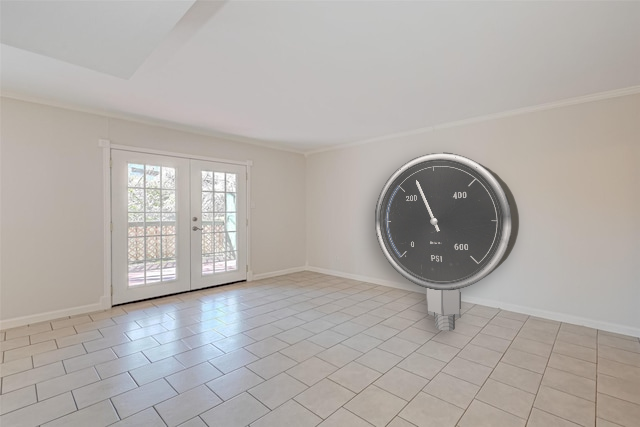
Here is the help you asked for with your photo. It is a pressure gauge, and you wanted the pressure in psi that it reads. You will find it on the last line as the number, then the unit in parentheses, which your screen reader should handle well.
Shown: 250 (psi)
